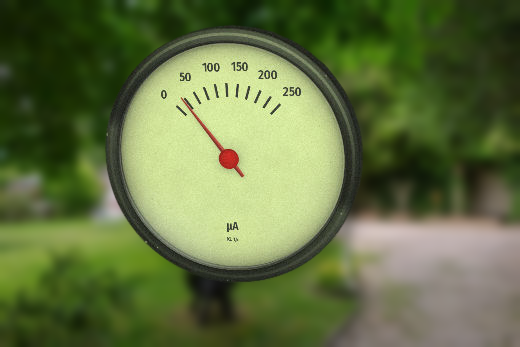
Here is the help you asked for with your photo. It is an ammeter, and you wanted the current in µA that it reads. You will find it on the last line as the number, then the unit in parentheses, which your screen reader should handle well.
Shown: 25 (µA)
